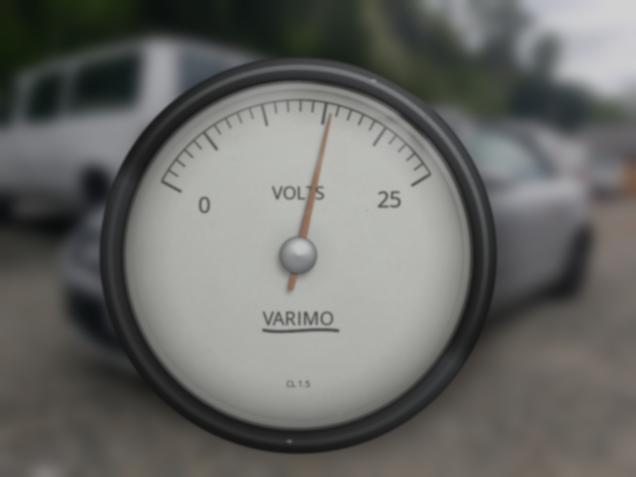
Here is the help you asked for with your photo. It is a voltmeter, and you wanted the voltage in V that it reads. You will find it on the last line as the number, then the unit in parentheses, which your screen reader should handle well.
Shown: 15.5 (V)
